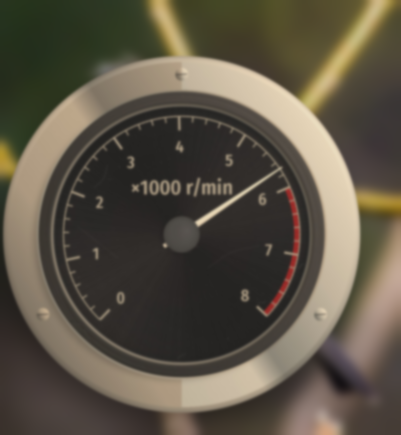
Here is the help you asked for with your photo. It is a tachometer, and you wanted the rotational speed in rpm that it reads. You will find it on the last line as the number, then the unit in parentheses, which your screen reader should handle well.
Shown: 5700 (rpm)
